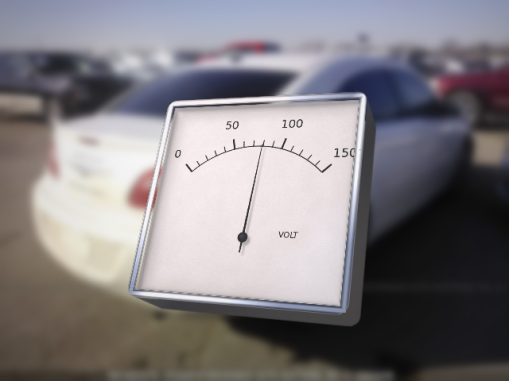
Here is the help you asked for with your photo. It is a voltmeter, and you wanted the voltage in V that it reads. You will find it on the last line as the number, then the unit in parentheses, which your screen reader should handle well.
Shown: 80 (V)
